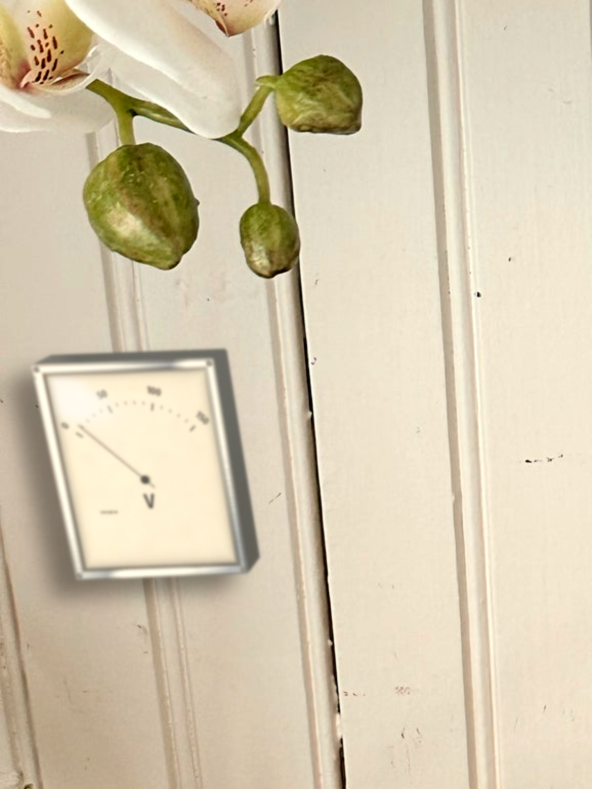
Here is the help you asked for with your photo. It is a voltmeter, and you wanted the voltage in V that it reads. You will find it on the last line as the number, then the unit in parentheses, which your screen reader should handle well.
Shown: 10 (V)
